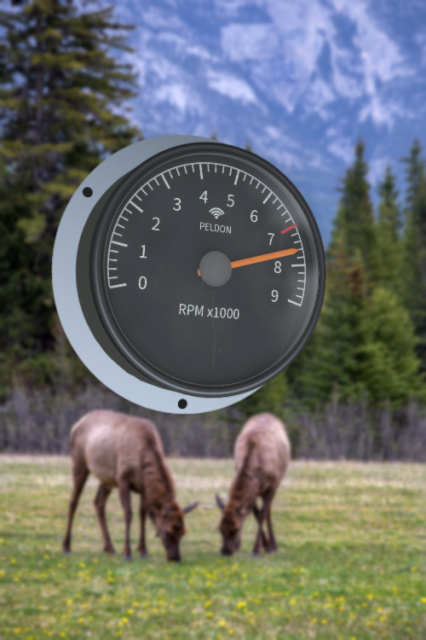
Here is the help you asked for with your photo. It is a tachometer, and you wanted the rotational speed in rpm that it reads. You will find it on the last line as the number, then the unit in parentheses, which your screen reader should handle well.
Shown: 7600 (rpm)
